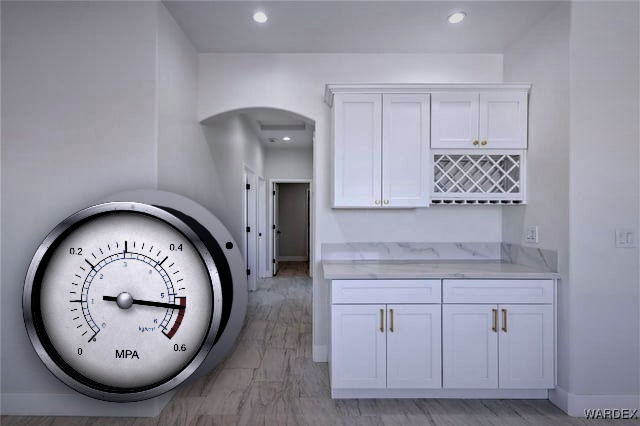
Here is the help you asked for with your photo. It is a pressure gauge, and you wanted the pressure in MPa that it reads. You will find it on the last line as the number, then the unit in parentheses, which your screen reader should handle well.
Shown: 0.52 (MPa)
